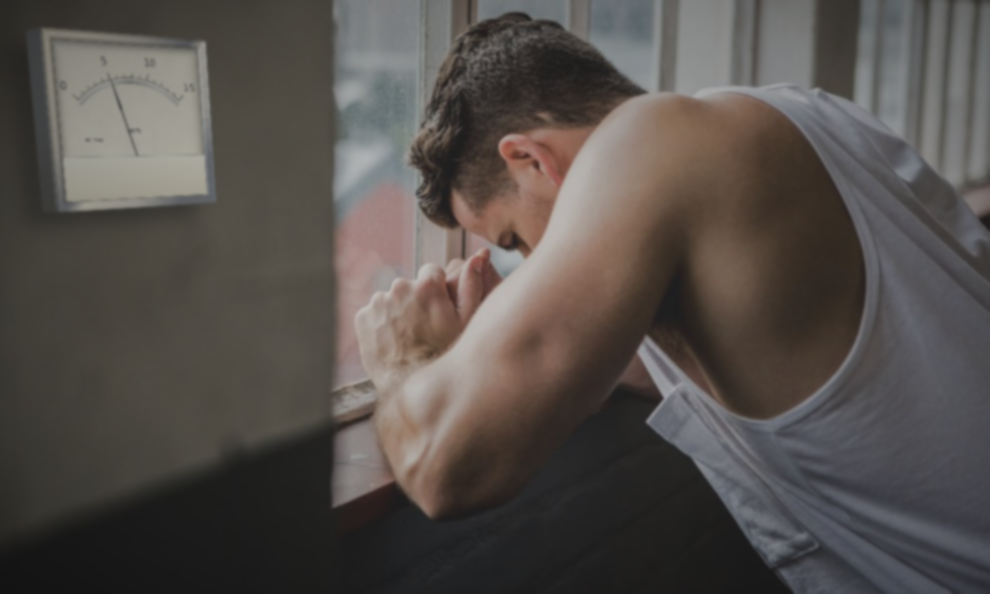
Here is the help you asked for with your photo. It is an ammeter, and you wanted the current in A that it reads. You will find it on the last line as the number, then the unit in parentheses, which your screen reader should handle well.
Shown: 5 (A)
